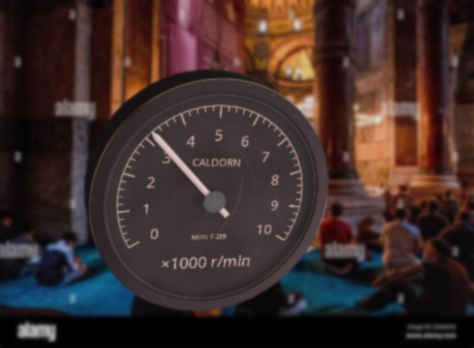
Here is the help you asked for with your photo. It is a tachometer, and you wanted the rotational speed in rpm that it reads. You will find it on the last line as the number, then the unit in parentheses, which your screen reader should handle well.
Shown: 3200 (rpm)
